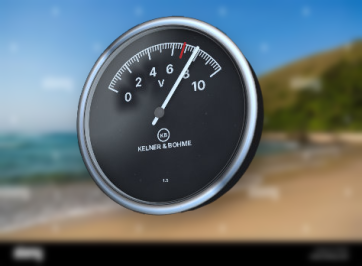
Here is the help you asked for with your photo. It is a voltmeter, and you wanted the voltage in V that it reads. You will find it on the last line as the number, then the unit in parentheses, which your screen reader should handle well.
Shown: 8 (V)
